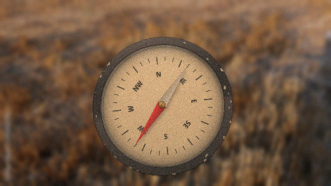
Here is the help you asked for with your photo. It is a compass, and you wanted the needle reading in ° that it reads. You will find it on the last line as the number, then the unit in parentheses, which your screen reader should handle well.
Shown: 220 (°)
